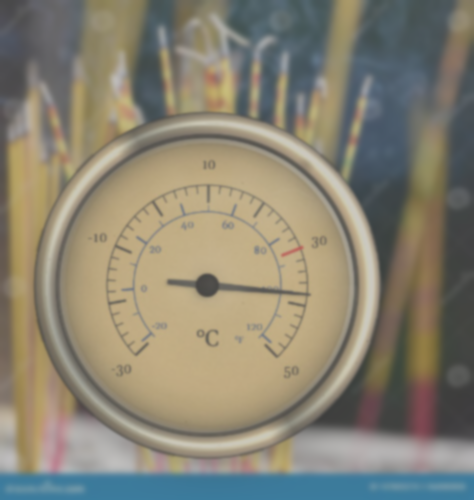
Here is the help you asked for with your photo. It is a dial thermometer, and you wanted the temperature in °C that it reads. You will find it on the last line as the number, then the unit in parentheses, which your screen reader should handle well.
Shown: 38 (°C)
